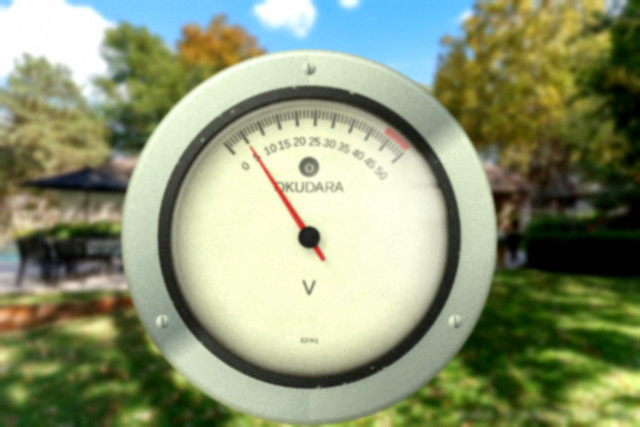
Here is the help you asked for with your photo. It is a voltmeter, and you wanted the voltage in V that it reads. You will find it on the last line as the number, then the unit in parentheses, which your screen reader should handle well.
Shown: 5 (V)
